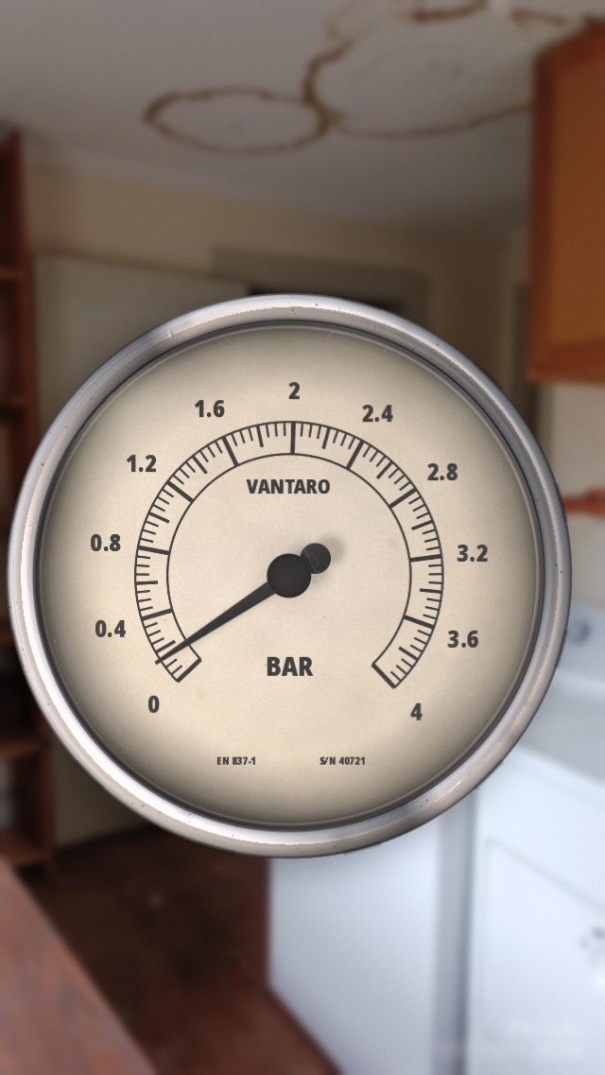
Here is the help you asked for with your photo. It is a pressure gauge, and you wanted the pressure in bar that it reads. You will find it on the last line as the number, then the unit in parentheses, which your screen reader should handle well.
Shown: 0.15 (bar)
